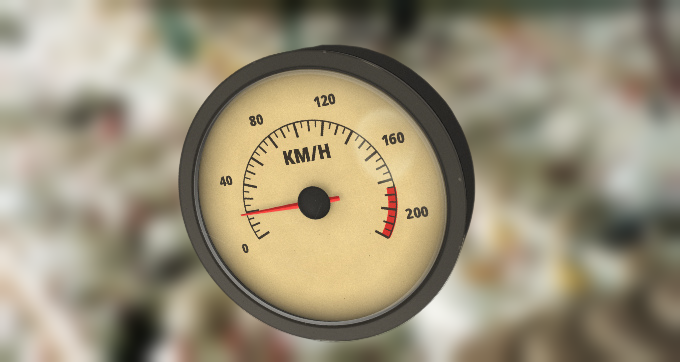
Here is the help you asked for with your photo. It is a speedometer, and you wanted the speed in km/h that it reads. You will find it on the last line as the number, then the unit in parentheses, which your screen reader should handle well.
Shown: 20 (km/h)
